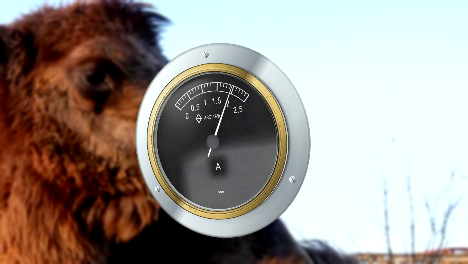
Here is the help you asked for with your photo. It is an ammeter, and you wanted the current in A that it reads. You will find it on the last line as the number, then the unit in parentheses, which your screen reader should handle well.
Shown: 2 (A)
